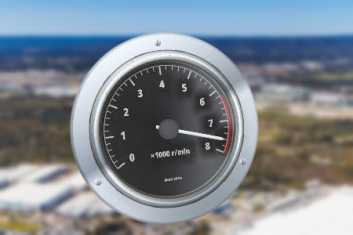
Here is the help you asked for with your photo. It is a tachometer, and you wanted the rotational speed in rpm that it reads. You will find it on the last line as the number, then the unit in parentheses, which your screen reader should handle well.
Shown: 7600 (rpm)
